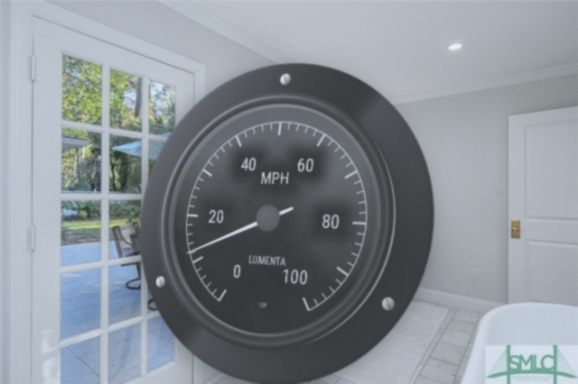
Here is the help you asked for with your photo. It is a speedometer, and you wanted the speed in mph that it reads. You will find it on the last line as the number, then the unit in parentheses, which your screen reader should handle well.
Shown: 12 (mph)
